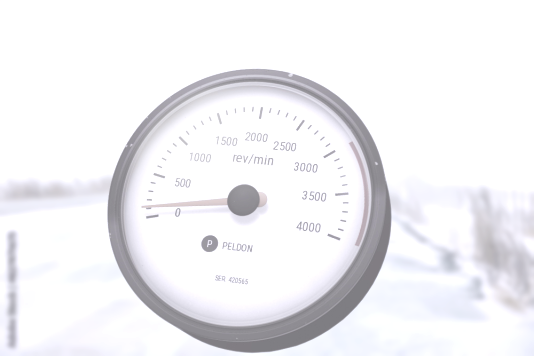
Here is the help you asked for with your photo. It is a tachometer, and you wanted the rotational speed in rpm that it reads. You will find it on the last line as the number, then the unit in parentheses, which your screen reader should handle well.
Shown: 100 (rpm)
